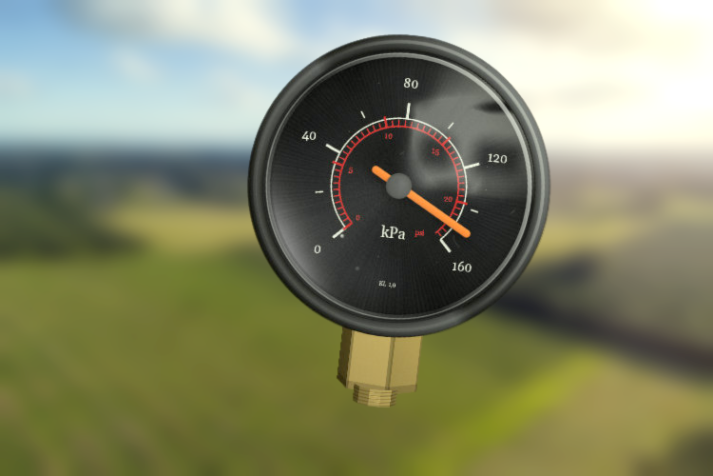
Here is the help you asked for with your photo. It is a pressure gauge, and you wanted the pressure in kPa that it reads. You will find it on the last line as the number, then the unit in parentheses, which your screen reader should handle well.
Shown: 150 (kPa)
